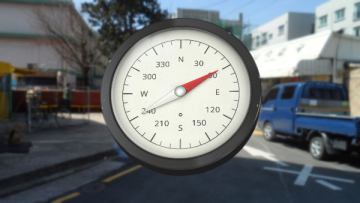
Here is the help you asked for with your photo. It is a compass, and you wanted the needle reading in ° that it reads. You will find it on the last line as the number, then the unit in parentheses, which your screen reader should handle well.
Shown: 60 (°)
